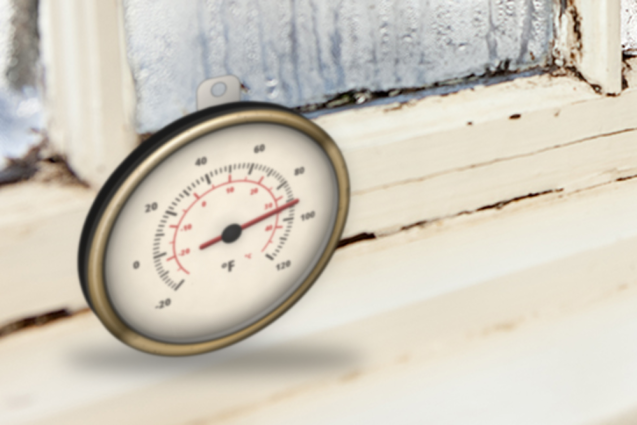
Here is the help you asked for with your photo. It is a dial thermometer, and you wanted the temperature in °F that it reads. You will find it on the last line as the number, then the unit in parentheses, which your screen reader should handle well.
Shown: 90 (°F)
